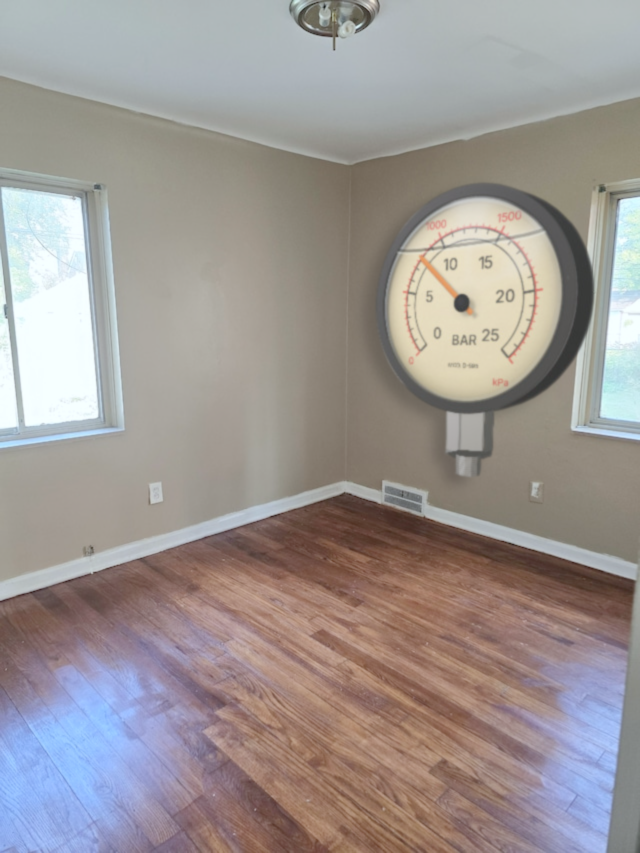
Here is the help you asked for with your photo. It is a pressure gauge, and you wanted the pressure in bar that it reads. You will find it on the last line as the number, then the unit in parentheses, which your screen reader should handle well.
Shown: 8 (bar)
